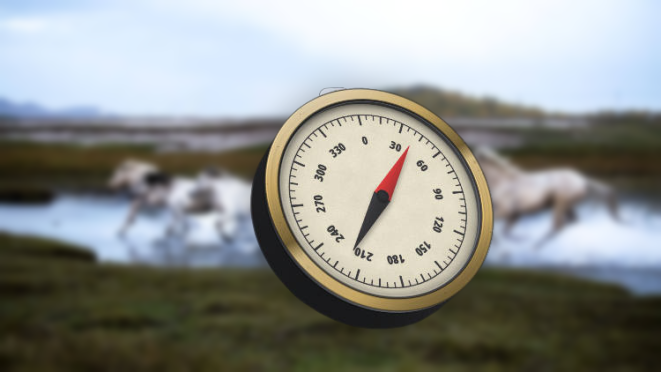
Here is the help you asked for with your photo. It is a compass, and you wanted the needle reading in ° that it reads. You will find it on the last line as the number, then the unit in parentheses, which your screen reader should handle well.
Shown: 40 (°)
